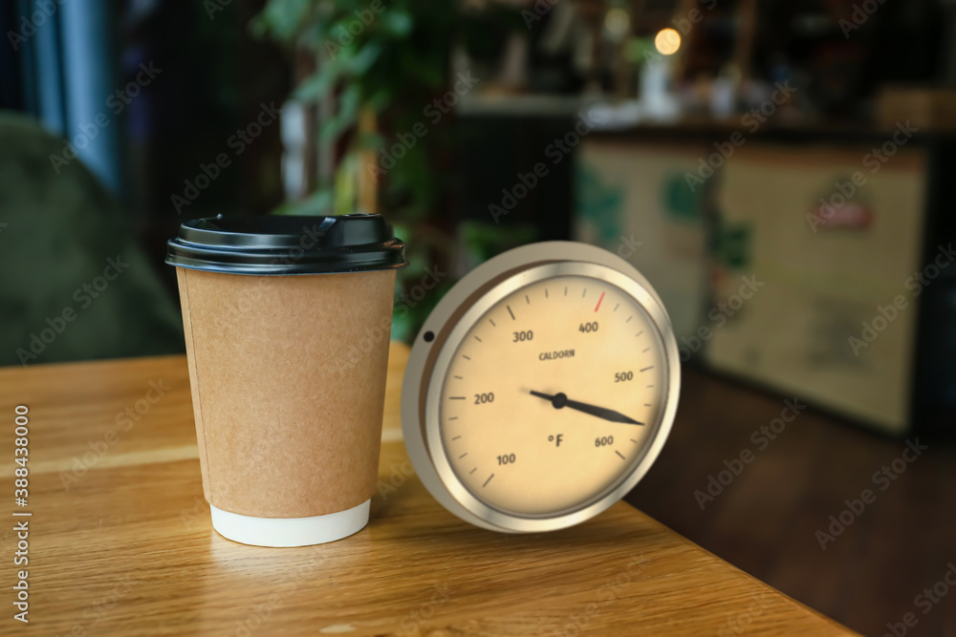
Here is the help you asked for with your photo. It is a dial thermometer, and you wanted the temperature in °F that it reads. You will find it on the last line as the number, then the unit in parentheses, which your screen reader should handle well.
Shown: 560 (°F)
